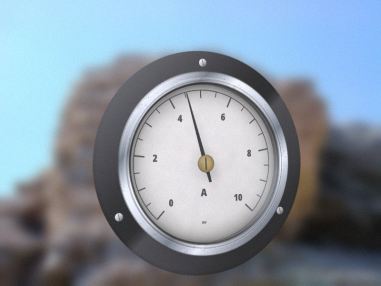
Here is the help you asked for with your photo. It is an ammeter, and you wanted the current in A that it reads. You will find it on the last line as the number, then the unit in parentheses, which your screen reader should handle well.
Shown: 4.5 (A)
